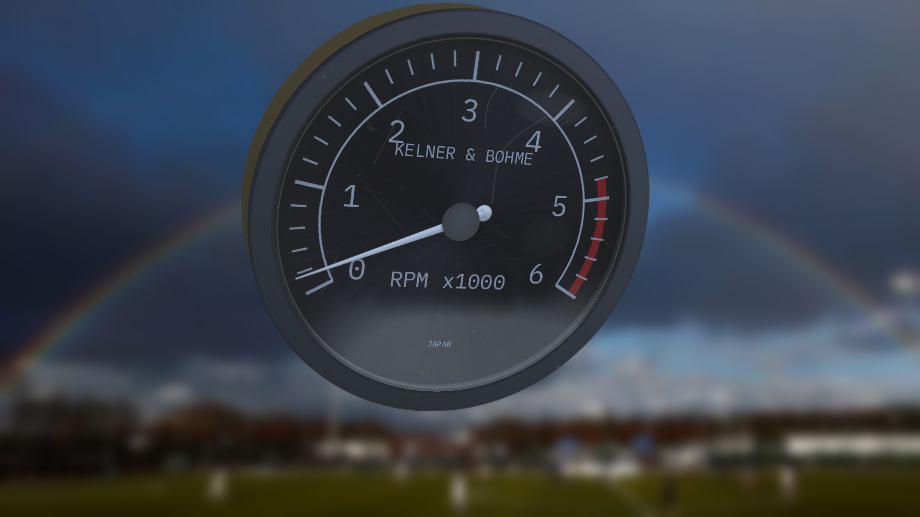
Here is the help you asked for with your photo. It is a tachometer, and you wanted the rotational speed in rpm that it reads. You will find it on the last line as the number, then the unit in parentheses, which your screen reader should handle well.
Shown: 200 (rpm)
